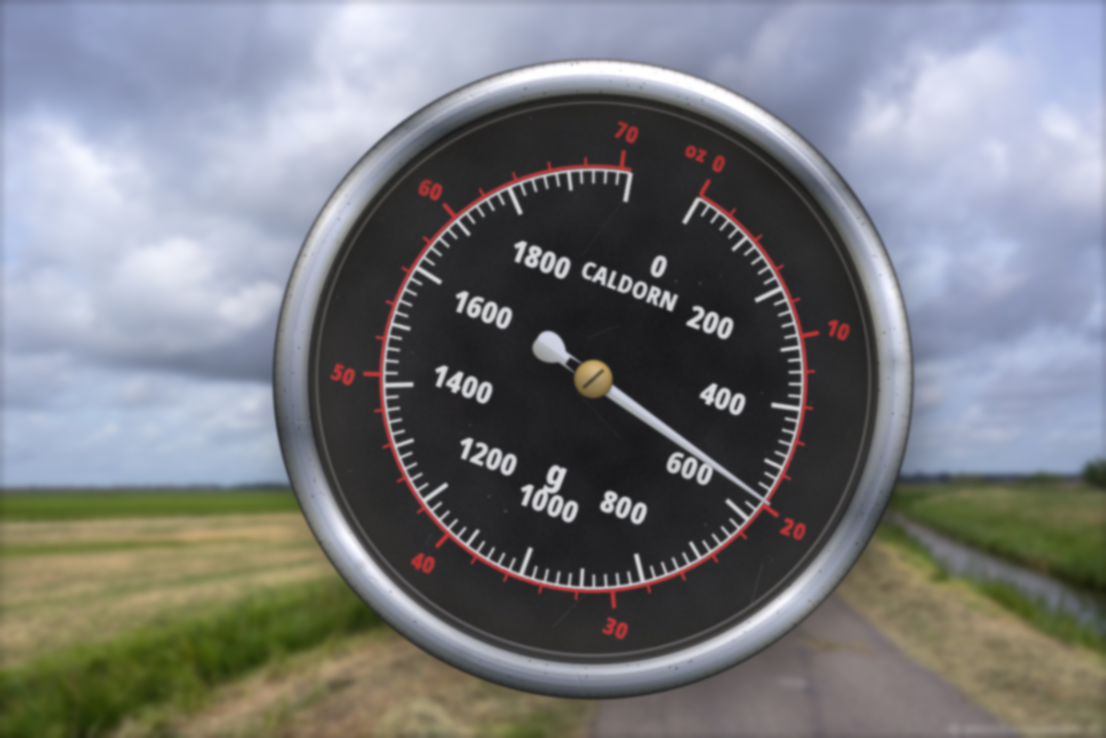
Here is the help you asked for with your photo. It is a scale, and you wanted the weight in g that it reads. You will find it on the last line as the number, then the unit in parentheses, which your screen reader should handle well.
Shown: 560 (g)
